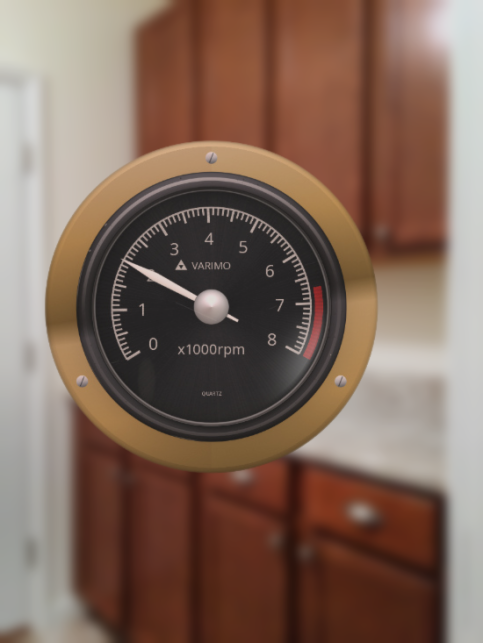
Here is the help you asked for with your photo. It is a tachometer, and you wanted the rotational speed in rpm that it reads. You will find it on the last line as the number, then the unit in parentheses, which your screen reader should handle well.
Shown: 2000 (rpm)
